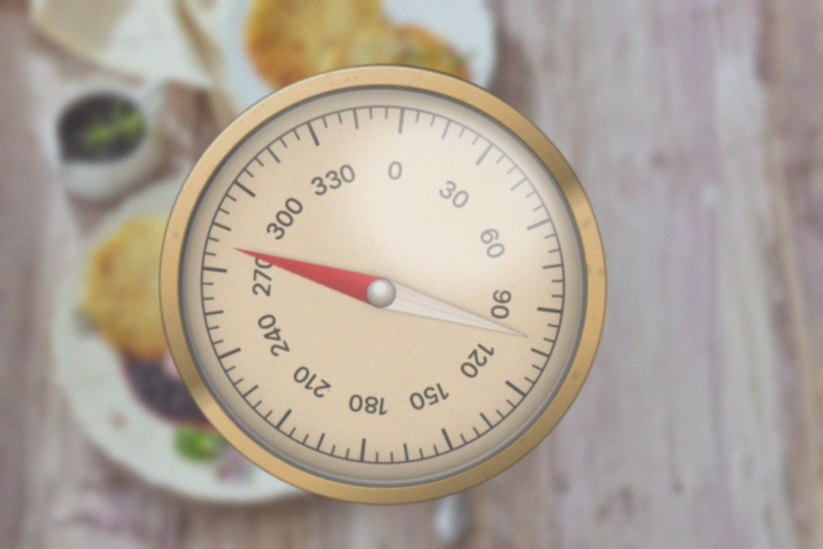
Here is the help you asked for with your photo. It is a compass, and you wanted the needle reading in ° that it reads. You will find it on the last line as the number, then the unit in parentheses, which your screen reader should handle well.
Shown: 280 (°)
